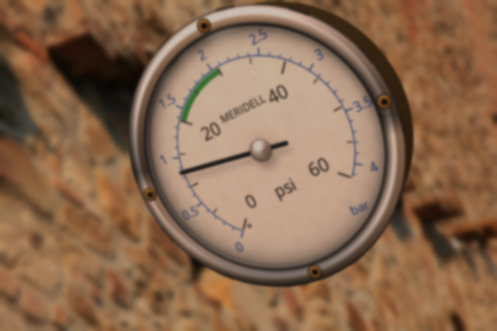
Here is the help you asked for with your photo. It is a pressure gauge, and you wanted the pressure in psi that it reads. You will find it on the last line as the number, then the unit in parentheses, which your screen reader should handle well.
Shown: 12.5 (psi)
